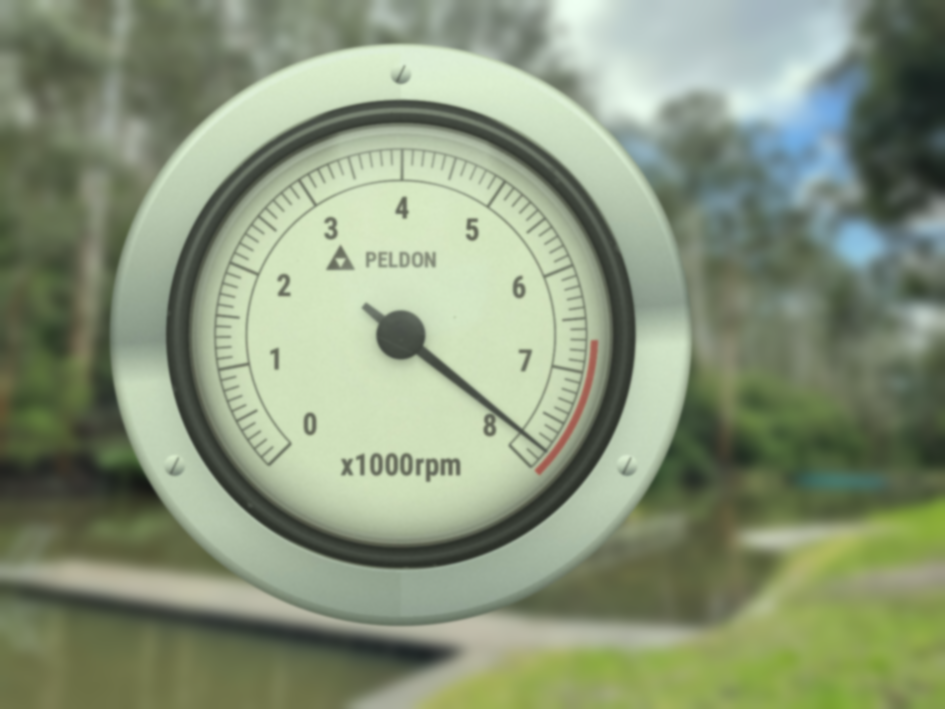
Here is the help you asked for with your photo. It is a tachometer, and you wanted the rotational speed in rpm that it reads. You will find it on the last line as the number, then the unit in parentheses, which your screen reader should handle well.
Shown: 7800 (rpm)
